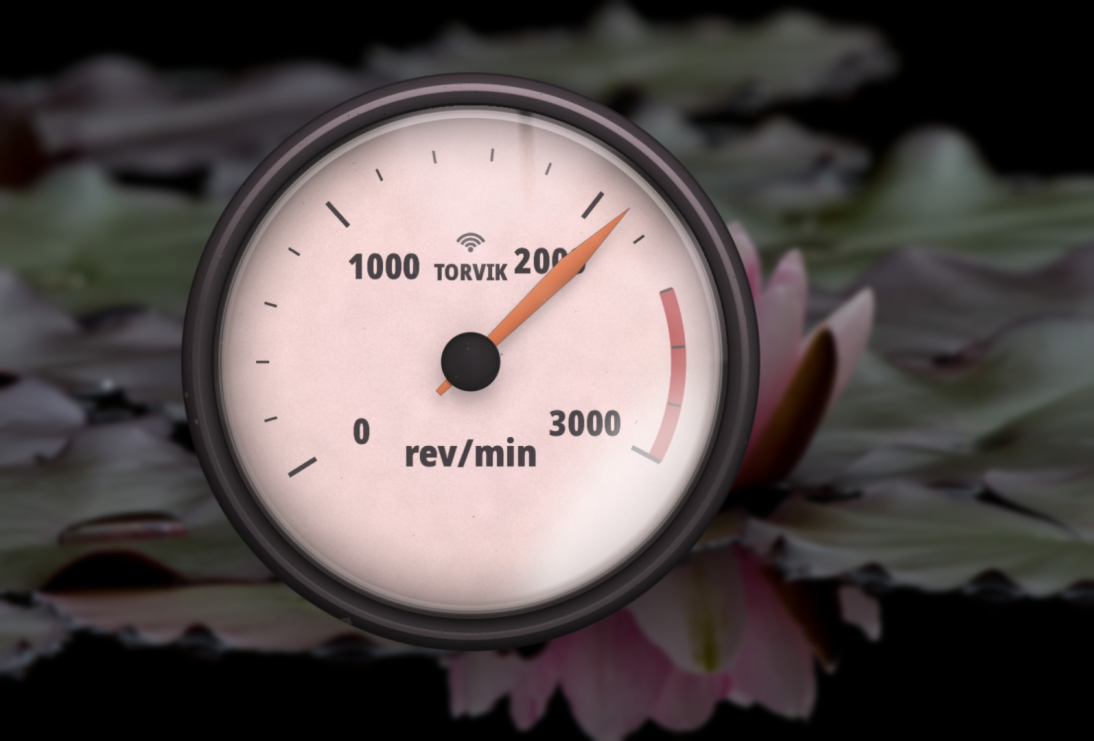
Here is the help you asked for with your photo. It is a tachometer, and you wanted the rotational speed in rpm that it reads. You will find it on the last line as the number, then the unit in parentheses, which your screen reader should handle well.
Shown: 2100 (rpm)
